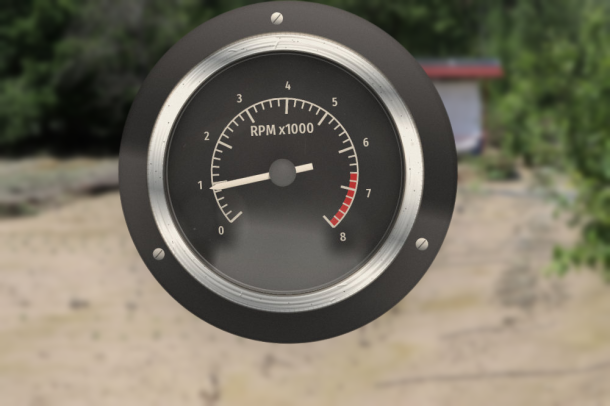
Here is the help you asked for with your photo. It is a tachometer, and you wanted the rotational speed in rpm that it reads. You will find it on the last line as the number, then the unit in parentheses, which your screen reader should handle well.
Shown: 900 (rpm)
